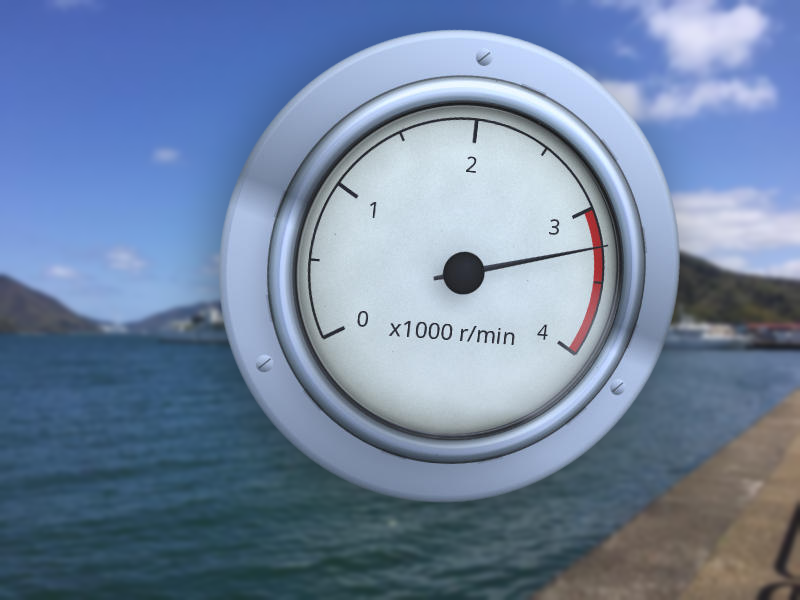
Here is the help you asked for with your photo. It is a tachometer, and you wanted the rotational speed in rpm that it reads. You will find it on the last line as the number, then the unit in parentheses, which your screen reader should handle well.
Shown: 3250 (rpm)
